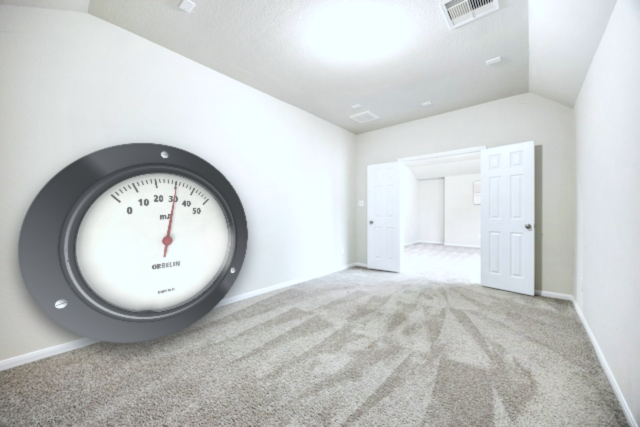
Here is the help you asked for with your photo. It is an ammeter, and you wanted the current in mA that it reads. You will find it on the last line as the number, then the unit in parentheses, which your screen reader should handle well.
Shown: 30 (mA)
